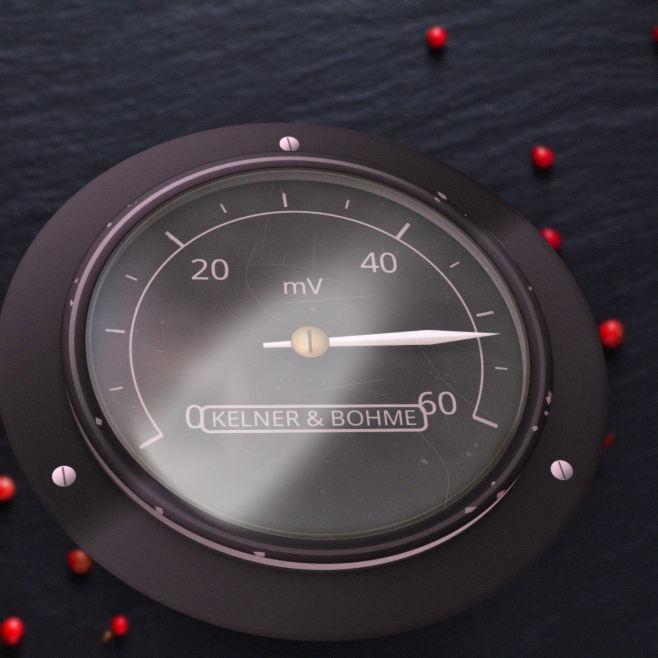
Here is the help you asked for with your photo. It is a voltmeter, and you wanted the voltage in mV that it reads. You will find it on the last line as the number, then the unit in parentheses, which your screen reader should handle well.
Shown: 52.5 (mV)
